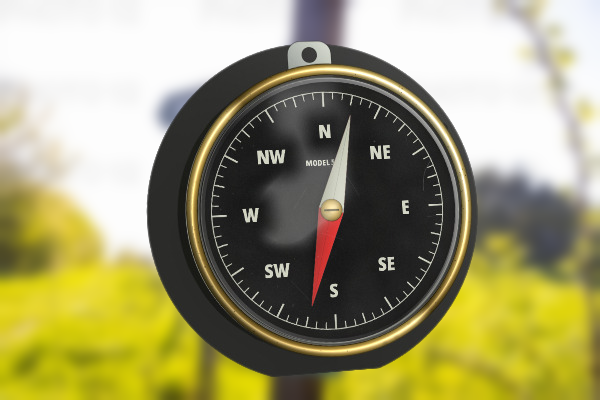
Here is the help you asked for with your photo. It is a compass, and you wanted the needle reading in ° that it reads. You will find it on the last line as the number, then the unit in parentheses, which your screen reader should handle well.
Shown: 195 (°)
